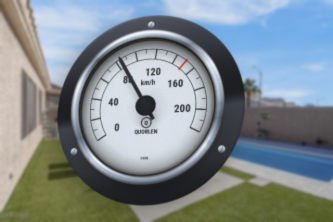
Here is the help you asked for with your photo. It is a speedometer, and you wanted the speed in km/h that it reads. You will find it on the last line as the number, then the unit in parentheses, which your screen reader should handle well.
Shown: 85 (km/h)
